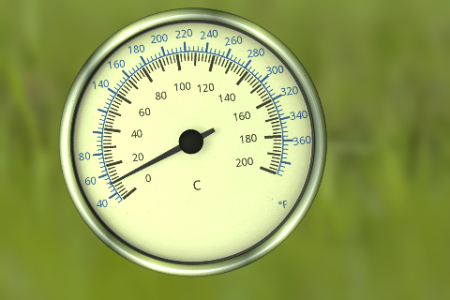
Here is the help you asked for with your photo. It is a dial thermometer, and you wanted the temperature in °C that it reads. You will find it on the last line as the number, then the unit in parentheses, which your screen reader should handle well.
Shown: 10 (°C)
